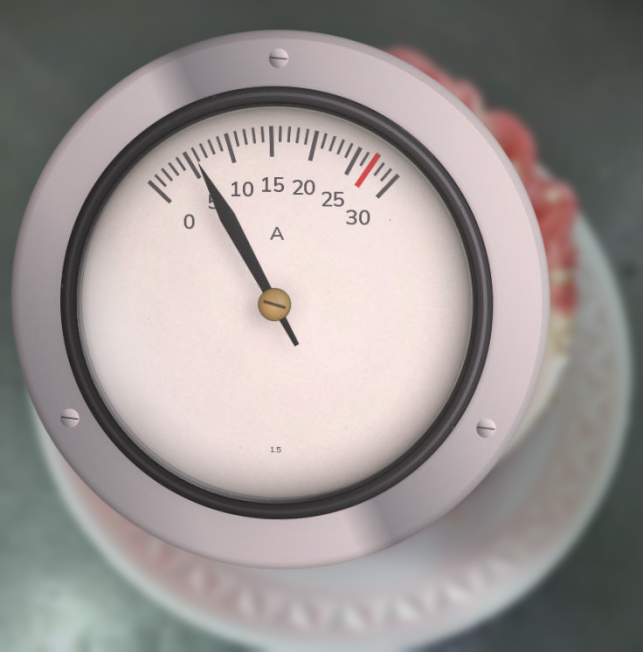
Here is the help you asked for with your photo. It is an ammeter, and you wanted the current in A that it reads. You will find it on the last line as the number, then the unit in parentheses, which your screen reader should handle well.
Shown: 6 (A)
